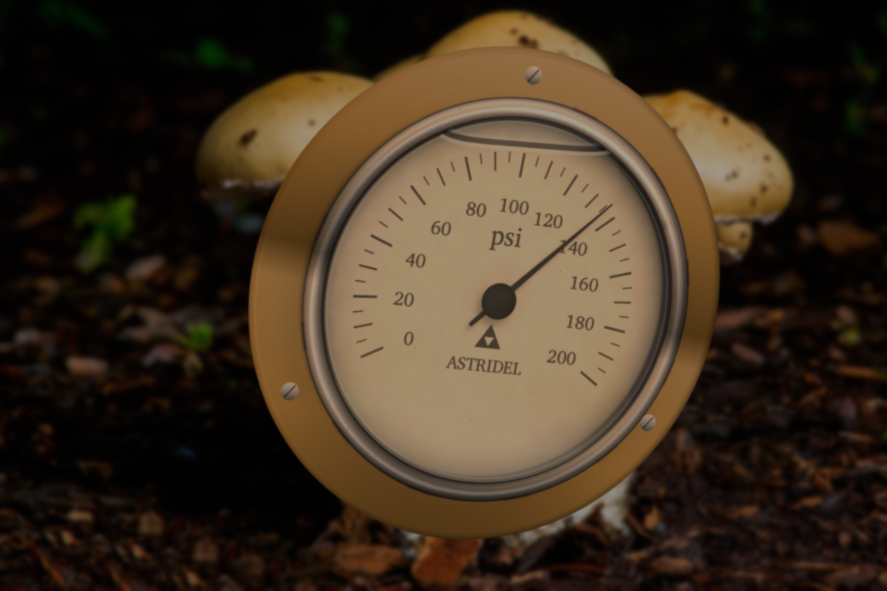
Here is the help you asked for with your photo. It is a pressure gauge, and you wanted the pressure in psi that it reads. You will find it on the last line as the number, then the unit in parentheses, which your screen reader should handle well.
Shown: 135 (psi)
